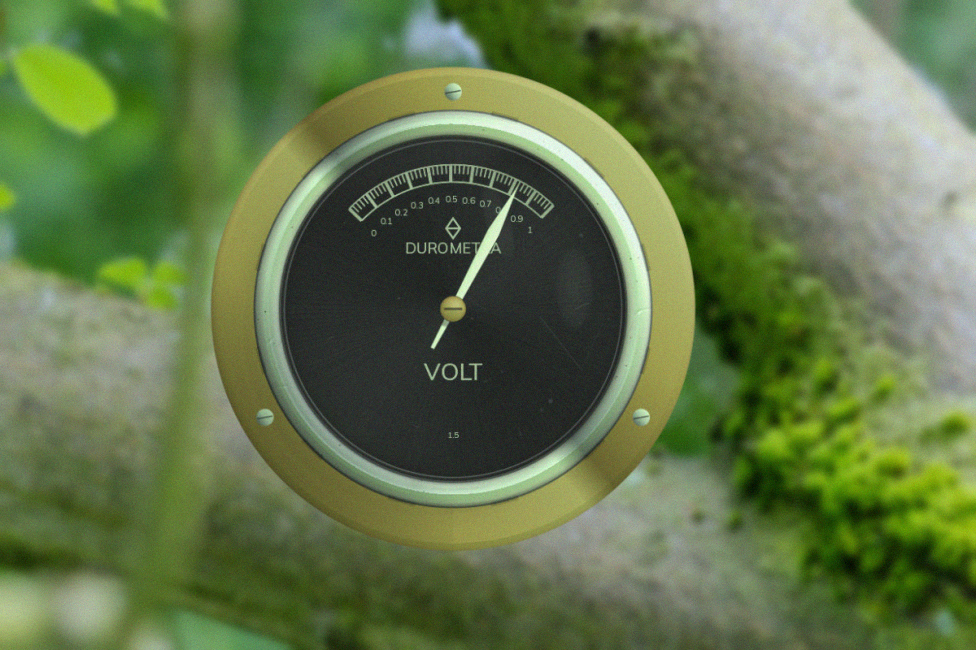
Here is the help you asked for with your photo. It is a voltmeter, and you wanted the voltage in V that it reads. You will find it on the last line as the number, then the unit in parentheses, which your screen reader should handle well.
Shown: 0.82 (V)
